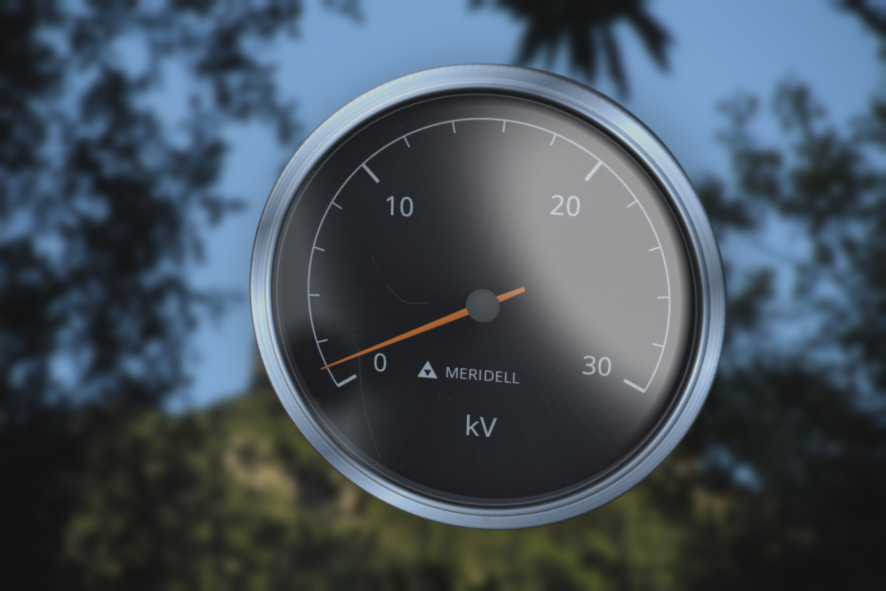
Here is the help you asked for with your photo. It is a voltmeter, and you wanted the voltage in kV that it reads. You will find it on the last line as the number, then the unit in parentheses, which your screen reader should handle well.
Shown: 1 (kV)
